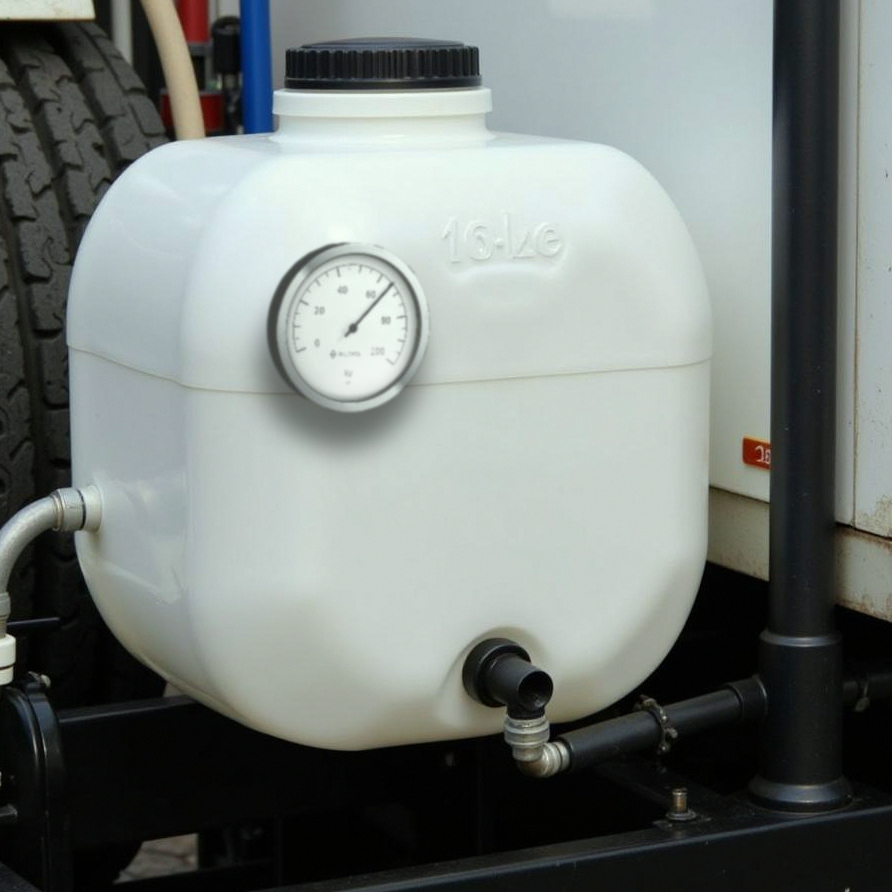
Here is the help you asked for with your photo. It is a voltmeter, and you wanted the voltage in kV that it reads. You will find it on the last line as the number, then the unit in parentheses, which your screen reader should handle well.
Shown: 65 (kV)
